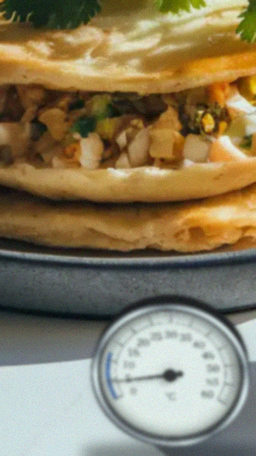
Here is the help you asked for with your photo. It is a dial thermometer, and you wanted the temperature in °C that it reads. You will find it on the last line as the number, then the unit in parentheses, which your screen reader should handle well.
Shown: 5 (°C)
